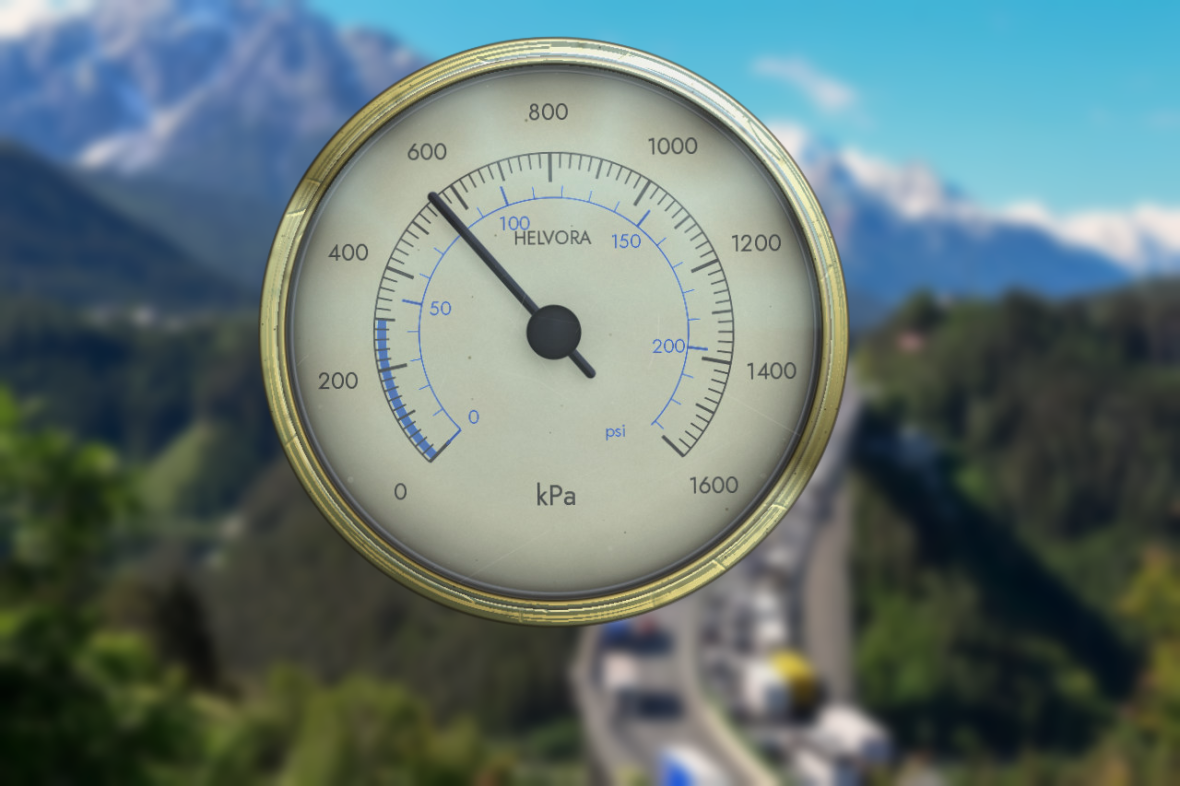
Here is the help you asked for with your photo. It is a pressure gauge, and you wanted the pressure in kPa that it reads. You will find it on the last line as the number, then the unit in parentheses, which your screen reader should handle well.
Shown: 560 (kPa)
